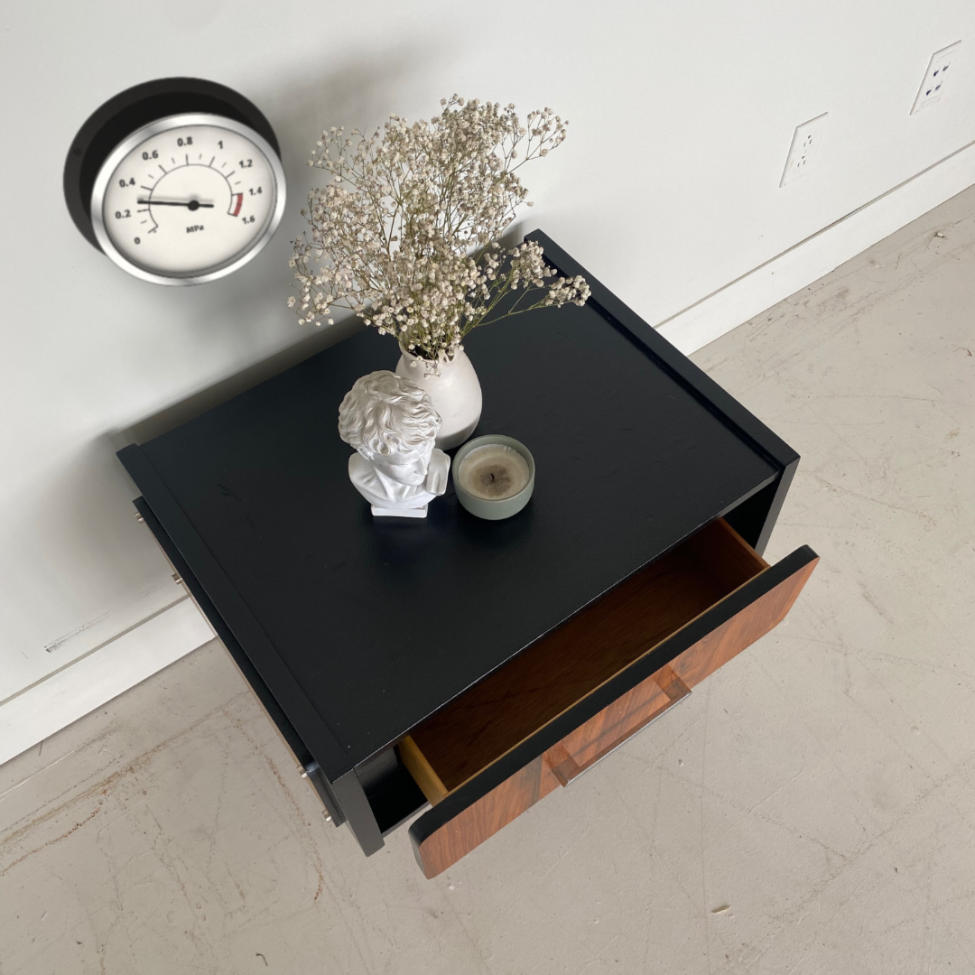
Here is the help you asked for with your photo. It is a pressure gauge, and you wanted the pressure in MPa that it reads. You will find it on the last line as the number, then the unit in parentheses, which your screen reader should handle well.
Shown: 0.3 (MPa)
